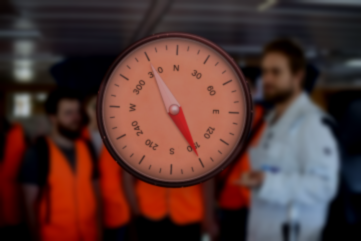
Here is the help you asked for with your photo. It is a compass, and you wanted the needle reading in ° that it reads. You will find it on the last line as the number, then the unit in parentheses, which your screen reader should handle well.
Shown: 150 (°)
